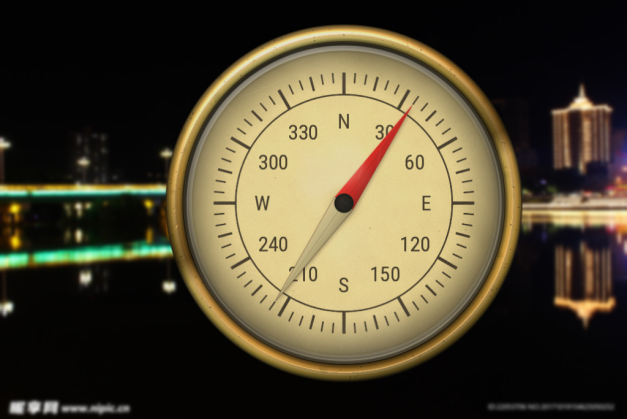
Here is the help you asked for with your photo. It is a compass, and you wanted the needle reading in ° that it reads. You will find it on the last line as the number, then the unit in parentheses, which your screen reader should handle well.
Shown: 35 (°)
